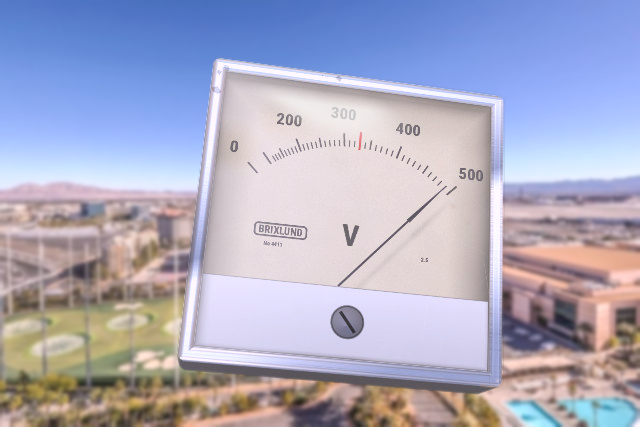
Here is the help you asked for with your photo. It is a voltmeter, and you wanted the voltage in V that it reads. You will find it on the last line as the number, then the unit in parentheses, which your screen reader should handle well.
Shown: 490 (V)
